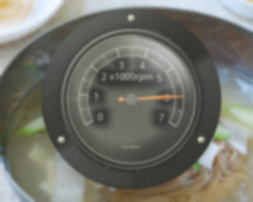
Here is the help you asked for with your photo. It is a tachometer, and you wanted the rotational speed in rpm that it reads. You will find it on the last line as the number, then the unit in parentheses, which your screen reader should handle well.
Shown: 6000 (rpm)
